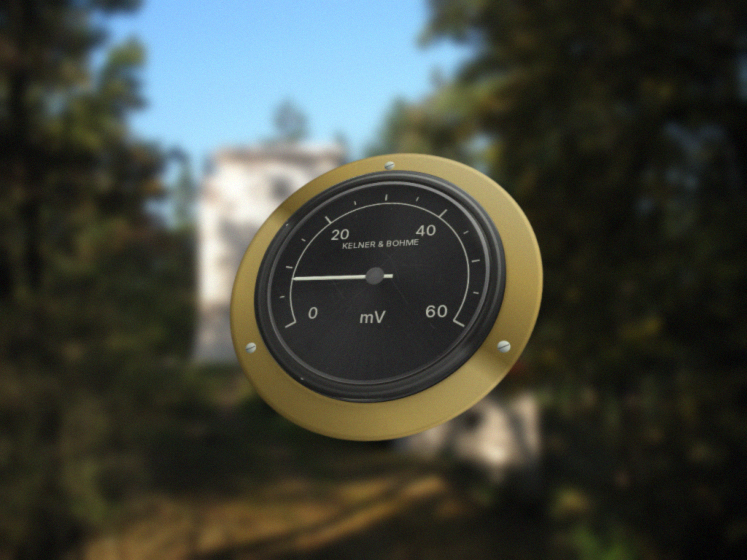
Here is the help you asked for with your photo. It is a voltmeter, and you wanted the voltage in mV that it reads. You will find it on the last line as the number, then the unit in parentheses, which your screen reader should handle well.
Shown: 7.5 (mV)
